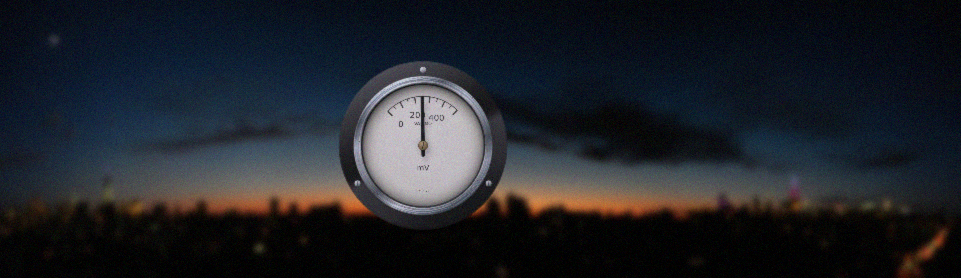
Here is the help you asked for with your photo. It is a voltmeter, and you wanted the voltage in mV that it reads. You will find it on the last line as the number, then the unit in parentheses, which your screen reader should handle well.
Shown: 250 (mV)
